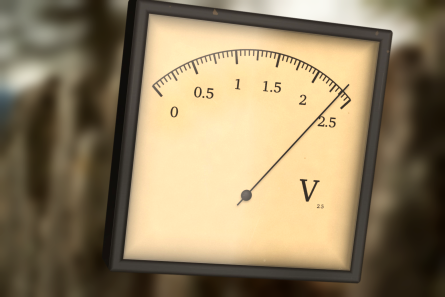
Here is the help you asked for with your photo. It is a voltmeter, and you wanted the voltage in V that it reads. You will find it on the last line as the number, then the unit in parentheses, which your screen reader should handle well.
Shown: 2.35 (V)
